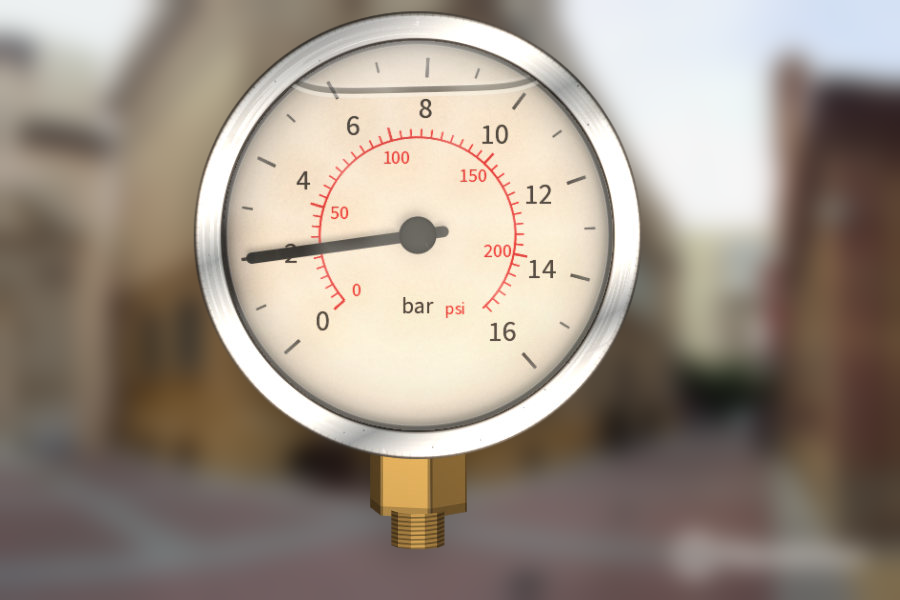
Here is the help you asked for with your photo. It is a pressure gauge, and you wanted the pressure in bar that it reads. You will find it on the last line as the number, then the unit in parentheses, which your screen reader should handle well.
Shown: 2 (bar)
